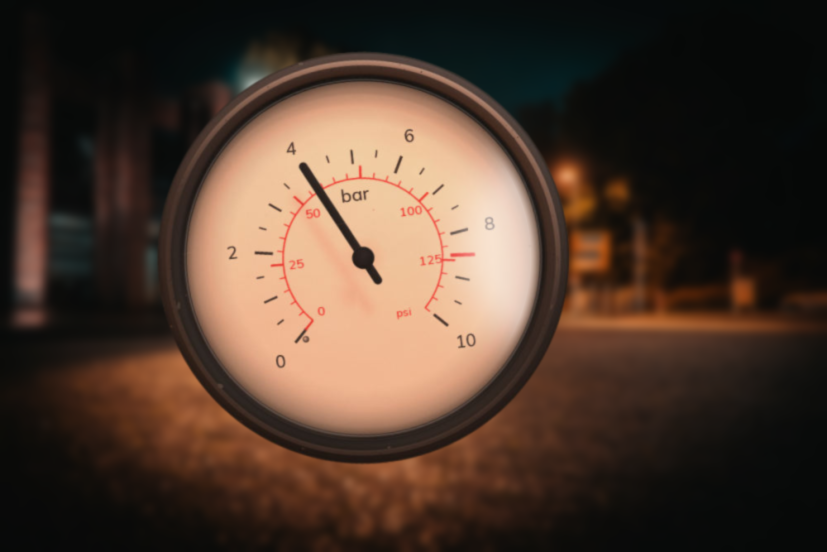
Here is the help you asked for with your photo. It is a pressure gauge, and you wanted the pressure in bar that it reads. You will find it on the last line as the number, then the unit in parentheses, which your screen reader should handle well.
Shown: 4 (bar)
